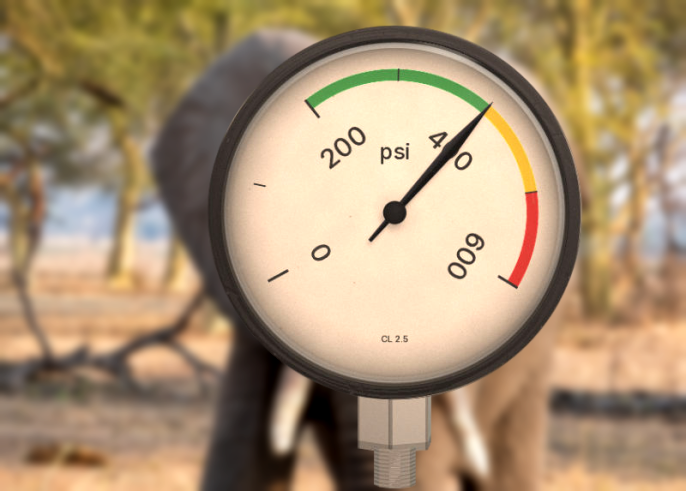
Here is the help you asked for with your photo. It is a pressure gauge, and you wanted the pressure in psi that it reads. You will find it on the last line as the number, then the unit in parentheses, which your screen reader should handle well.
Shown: 400 (psi)
